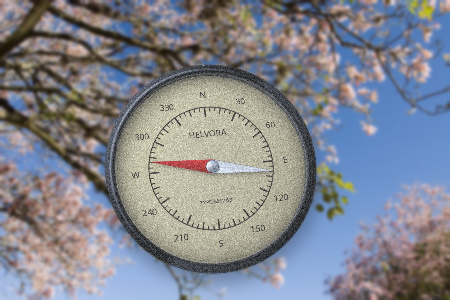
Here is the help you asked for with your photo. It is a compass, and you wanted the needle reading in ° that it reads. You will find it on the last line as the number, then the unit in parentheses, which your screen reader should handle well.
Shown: 280 (°)
